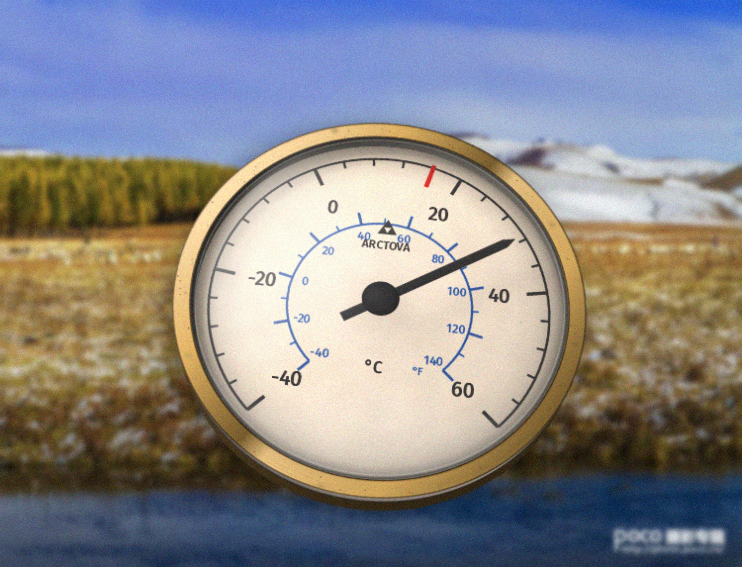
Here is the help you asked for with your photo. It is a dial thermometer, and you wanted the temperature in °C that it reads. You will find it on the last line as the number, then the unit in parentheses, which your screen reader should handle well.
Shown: 32 (°C)
